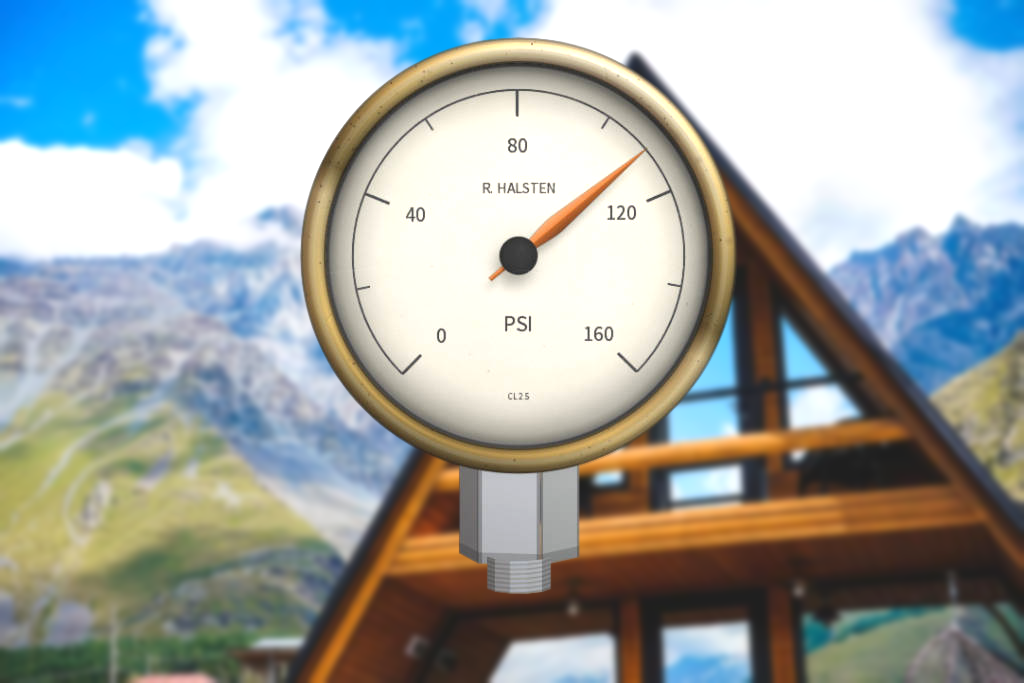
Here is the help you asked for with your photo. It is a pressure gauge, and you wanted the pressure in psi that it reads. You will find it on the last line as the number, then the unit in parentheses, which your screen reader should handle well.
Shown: 110 (psi)
